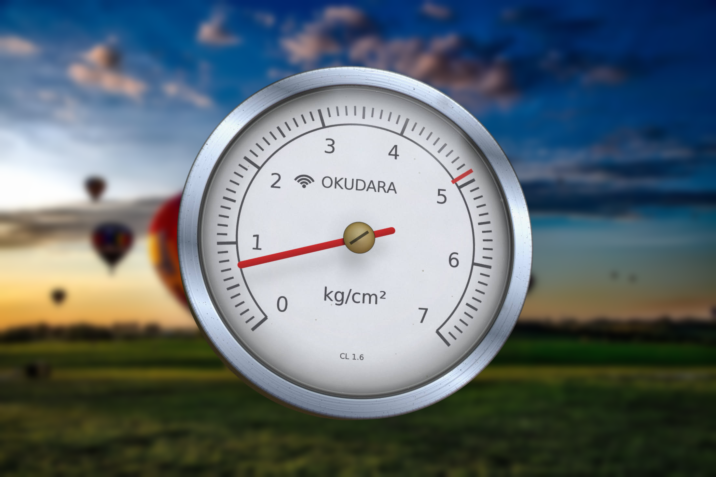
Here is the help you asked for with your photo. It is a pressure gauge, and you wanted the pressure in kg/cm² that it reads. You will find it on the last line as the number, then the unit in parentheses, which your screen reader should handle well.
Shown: 0.7 (kg/cm²)
